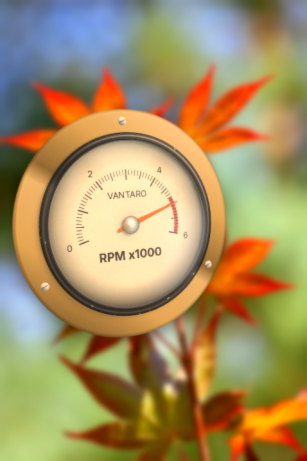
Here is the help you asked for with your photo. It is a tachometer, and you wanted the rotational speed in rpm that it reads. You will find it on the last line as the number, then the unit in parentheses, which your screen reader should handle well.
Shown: 5000 (rpm)
